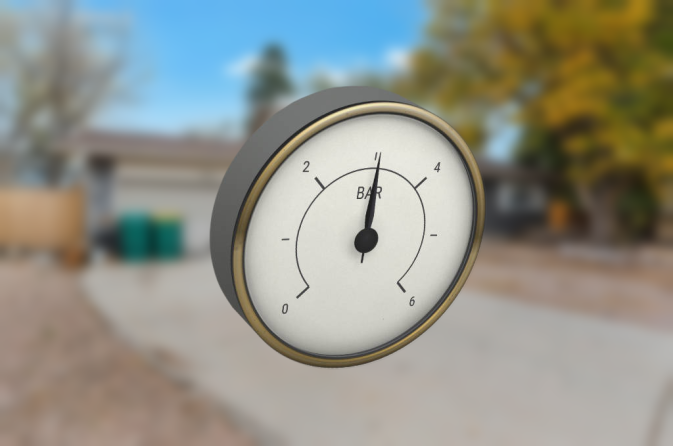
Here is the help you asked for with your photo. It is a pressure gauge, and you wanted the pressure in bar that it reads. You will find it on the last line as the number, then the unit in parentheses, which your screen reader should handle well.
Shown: 3 (bar)
